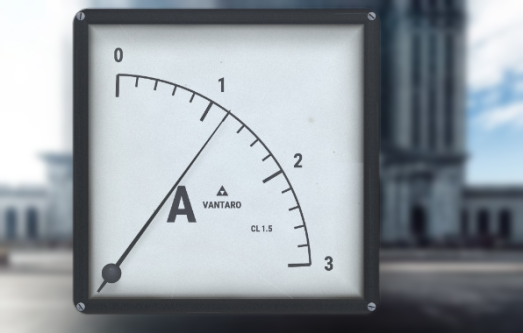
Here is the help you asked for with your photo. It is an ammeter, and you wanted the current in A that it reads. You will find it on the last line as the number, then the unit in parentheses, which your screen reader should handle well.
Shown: 1.2 (A)
